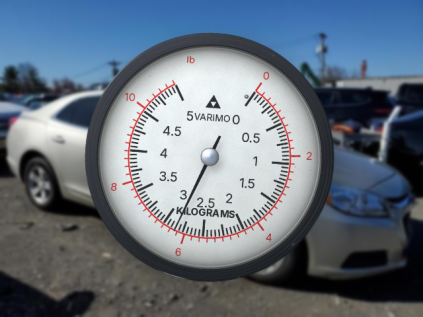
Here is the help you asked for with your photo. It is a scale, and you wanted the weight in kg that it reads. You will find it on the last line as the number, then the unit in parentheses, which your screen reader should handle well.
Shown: 2.85 (kg)
